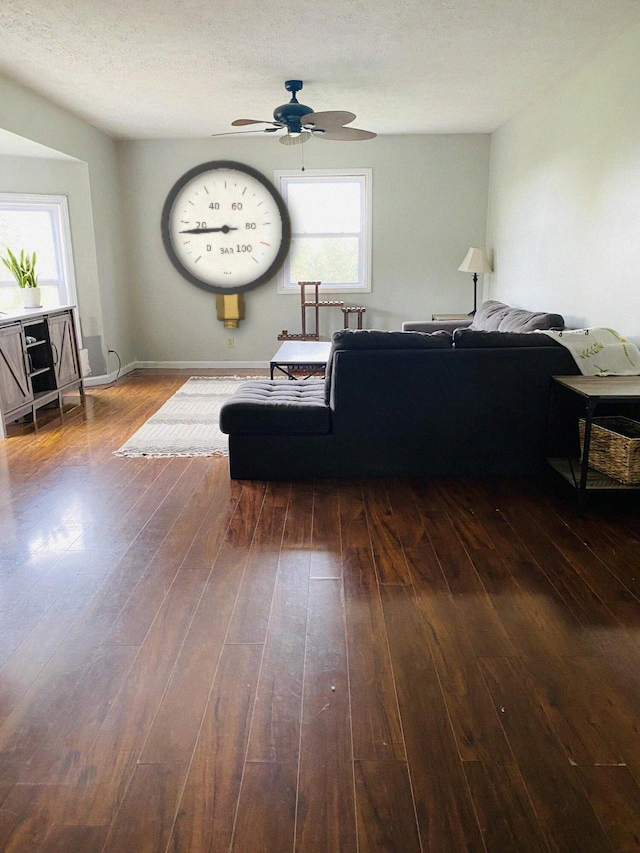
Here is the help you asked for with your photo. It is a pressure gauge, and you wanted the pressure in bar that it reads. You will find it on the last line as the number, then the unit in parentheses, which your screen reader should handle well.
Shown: 15 (bar)
